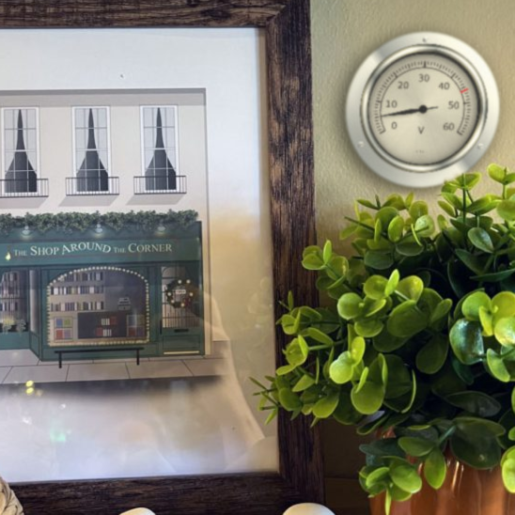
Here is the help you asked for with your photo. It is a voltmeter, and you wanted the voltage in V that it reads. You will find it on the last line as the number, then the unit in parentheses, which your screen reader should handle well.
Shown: 5 (V)
